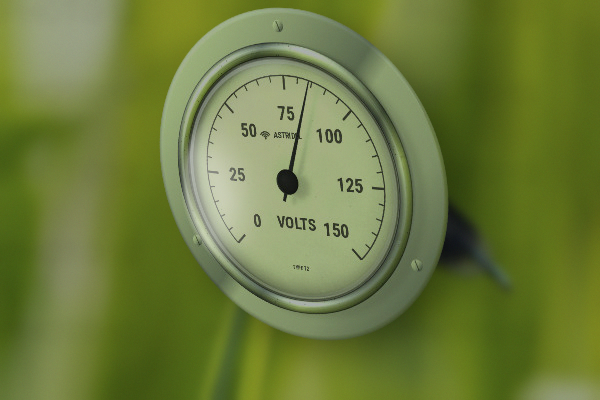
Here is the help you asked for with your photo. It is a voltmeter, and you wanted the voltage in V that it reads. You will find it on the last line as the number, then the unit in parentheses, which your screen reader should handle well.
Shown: 85 (V)
